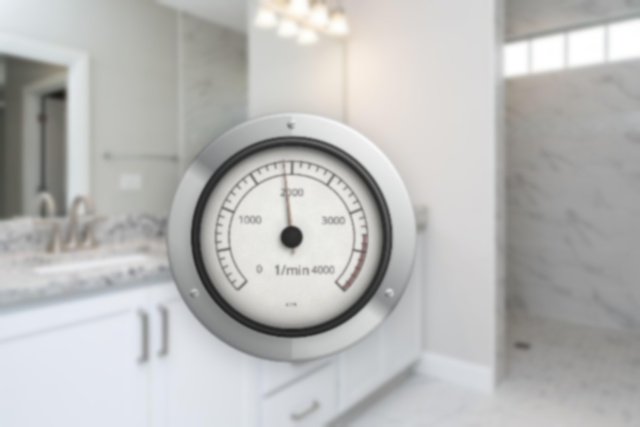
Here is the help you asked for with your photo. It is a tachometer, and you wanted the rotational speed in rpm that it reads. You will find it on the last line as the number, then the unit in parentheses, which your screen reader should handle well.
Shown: 1900 (rpm)
